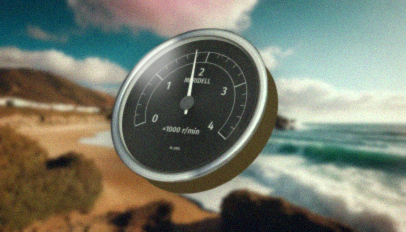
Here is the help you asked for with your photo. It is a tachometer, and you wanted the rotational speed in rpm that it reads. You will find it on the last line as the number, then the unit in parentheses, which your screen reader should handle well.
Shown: 1800 (rpm)
